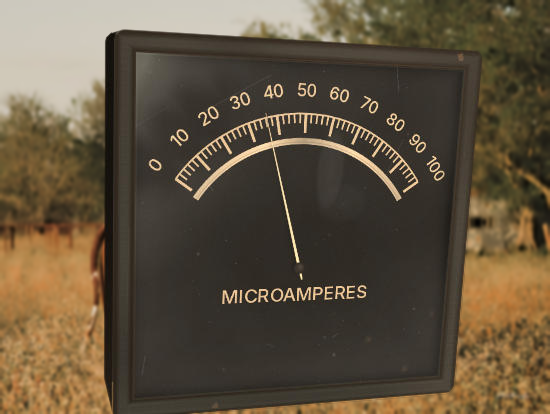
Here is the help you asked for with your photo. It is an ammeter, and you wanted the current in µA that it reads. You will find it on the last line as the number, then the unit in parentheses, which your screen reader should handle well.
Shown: 36 (µA)
